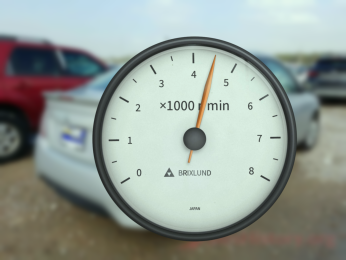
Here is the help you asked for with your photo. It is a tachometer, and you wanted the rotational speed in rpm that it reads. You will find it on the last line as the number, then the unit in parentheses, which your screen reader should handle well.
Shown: 4500 (rpm)
